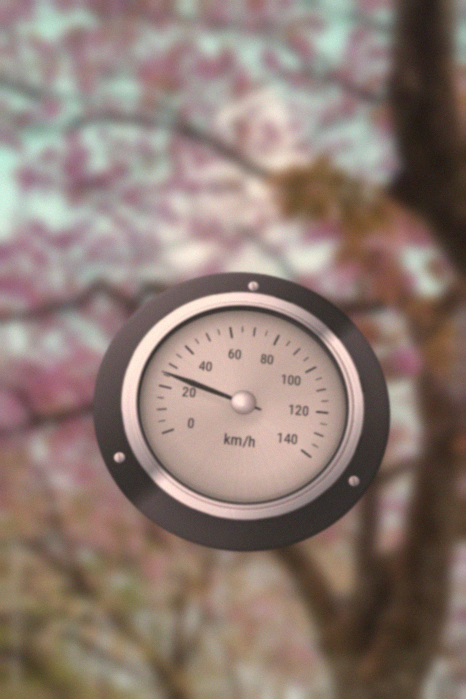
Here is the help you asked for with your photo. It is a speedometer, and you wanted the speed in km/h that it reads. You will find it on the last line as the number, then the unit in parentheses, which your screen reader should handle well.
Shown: 25 (km/h)
